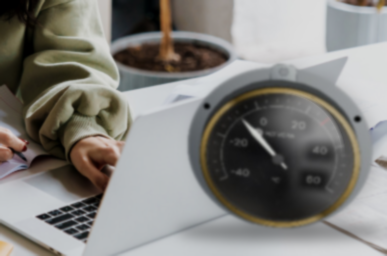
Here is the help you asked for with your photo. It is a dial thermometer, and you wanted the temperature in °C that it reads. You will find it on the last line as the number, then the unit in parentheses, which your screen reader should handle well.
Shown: -8 (°C)
